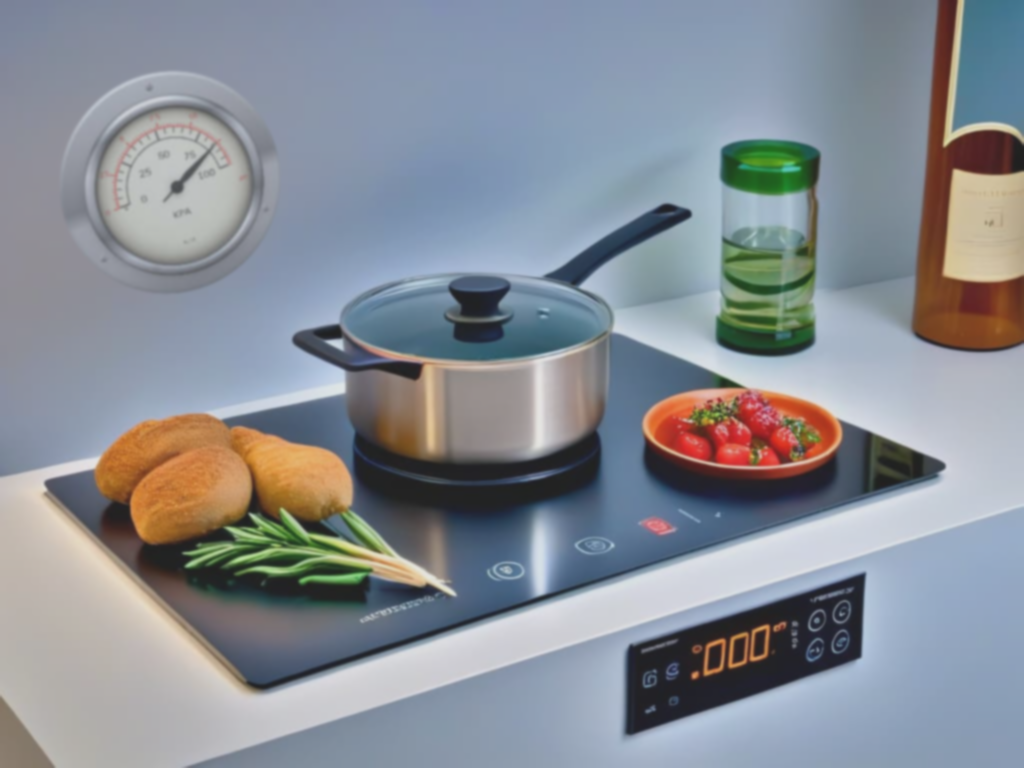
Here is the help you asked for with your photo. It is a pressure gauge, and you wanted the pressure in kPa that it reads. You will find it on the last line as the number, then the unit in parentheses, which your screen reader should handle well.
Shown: 85 (kPa)
